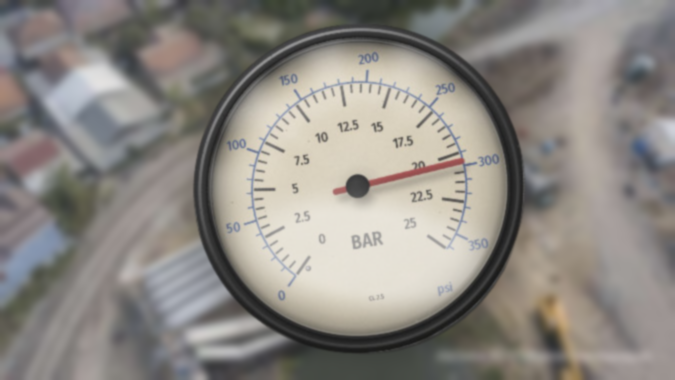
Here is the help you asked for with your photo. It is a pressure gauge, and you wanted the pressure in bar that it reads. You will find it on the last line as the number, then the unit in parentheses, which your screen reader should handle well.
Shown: 20.5 (bar)
